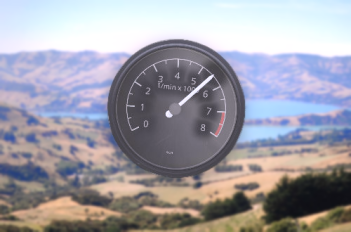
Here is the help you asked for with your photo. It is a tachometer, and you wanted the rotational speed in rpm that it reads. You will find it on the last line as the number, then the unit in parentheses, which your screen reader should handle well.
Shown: 5500 (rpm)
